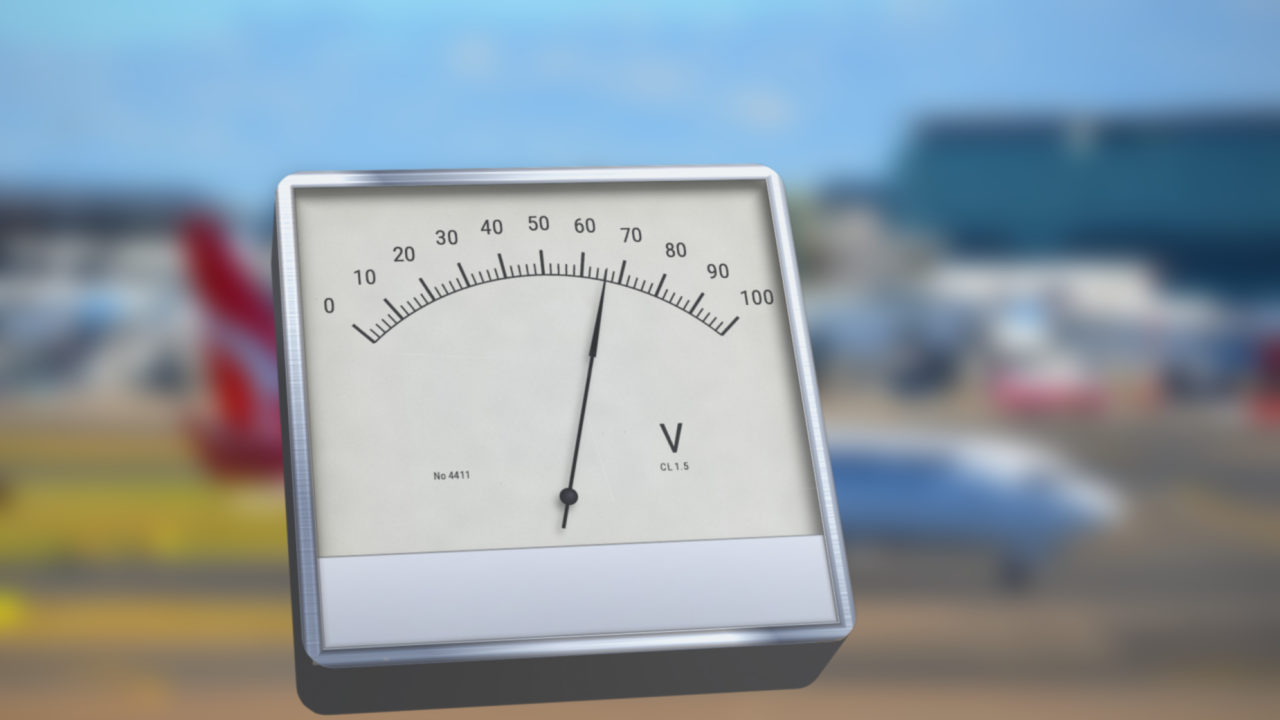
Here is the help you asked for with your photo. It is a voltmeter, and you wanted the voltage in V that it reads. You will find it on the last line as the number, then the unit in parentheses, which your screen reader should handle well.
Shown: 66 (V)
